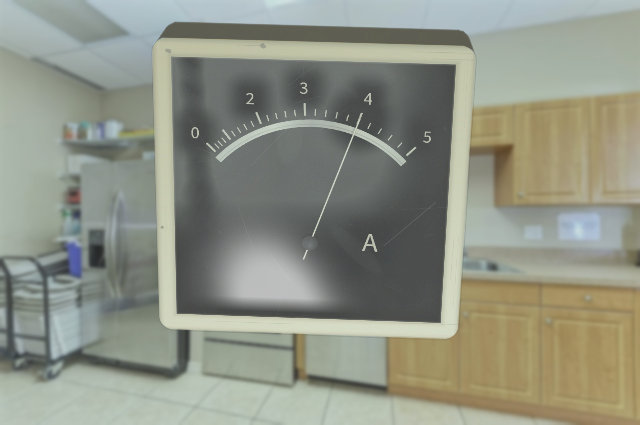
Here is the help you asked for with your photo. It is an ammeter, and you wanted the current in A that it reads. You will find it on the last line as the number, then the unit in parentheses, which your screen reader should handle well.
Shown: 4 (A)
